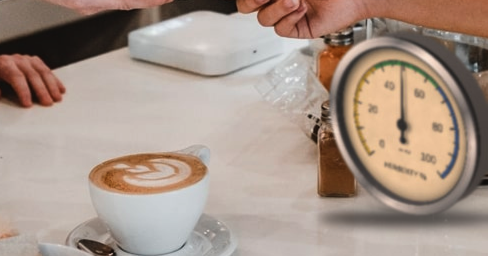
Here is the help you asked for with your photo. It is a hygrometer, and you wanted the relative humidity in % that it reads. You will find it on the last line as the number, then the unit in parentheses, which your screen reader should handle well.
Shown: 50 (%)
